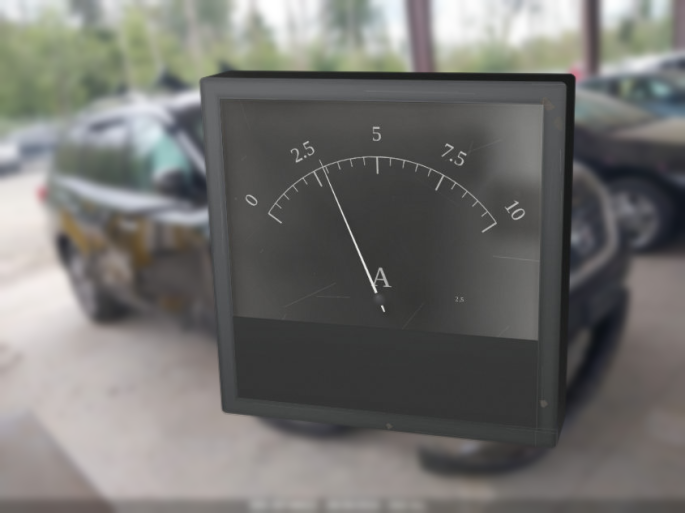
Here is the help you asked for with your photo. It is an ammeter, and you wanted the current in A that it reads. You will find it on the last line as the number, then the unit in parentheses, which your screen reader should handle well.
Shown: 3 (A)
